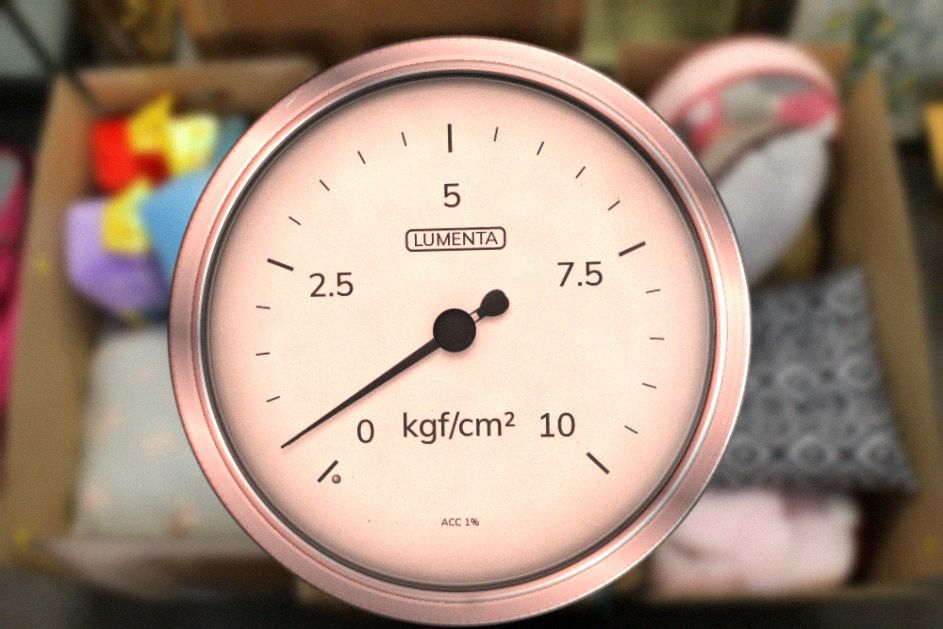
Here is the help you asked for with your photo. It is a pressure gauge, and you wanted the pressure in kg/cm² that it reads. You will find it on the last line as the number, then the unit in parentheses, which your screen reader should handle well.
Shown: 0.5 (kg/cm²)
